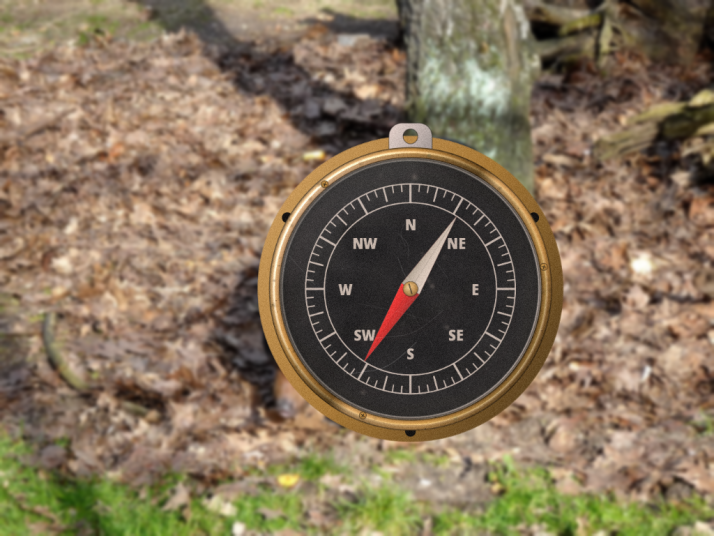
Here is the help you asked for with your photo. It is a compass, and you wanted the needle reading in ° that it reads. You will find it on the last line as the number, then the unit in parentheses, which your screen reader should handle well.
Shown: 212.5 (°)
